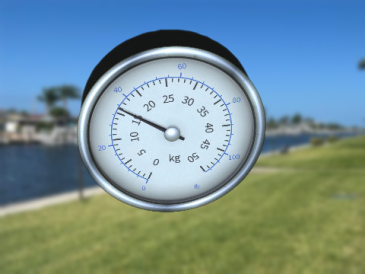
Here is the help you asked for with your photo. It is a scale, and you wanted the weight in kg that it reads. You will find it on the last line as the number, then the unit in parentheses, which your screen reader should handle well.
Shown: 16 (kg)
